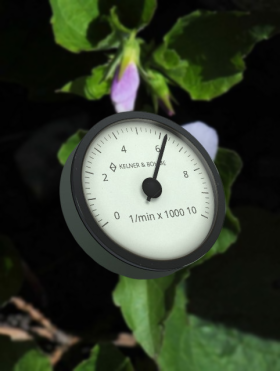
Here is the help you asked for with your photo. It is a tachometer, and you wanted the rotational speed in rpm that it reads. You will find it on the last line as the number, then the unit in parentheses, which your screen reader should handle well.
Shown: 6200 (rpm)
